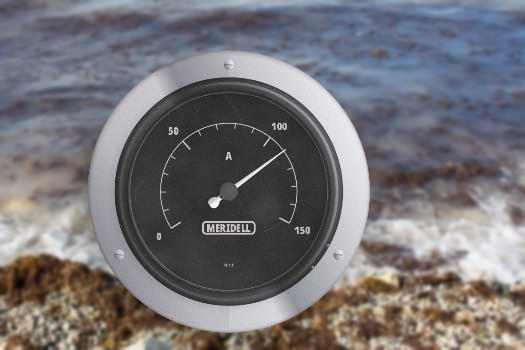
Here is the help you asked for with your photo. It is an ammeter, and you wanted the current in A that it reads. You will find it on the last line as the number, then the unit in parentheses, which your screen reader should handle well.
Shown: 110 (A)
